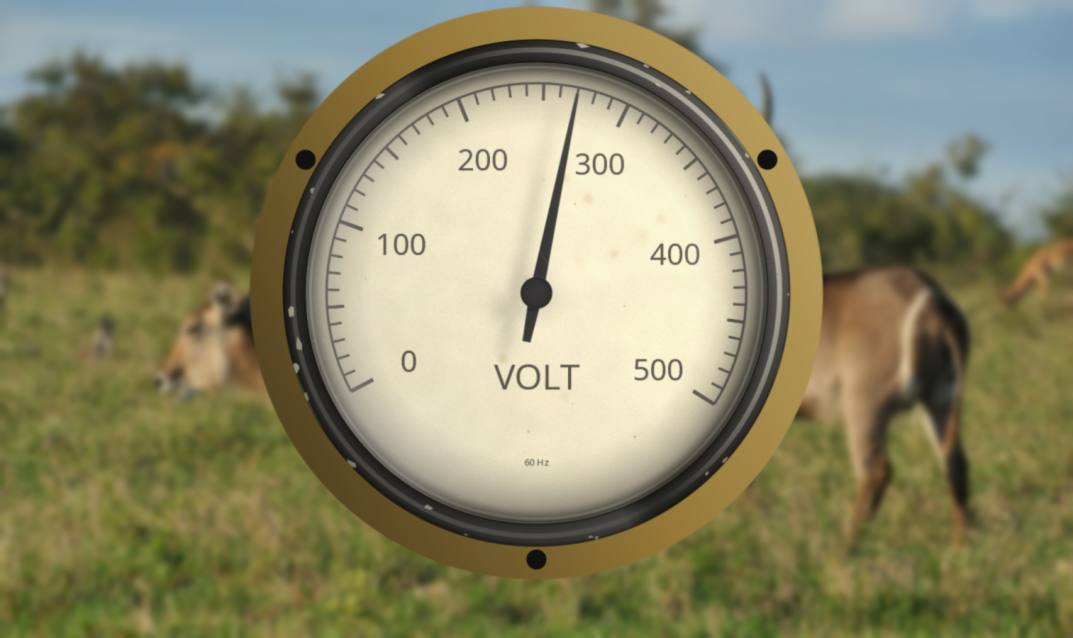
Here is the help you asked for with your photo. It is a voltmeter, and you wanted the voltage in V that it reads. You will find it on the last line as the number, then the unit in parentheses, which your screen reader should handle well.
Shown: 270 (V)
